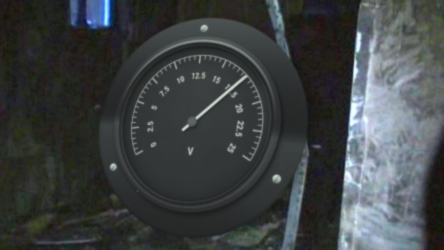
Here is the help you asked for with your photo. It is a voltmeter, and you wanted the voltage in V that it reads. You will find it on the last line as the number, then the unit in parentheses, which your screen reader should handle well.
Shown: 17.5 (V)
